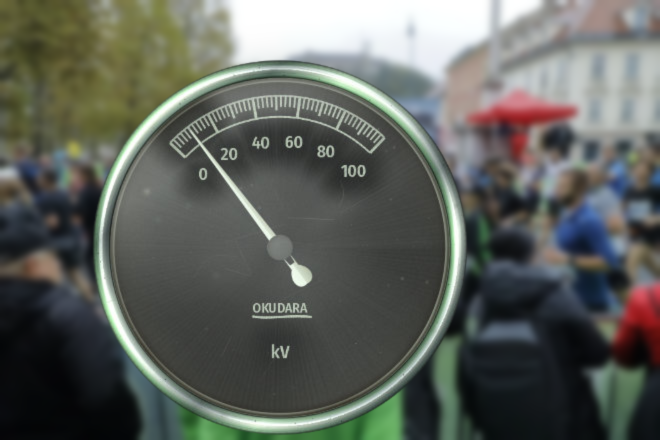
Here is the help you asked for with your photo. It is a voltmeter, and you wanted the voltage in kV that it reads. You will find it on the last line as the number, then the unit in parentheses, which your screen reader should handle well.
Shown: 10 (kV)
